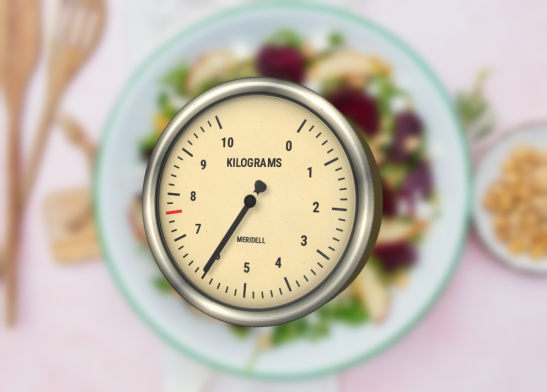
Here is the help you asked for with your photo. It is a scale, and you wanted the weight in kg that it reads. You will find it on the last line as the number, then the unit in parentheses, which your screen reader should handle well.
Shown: 6 (kg)
